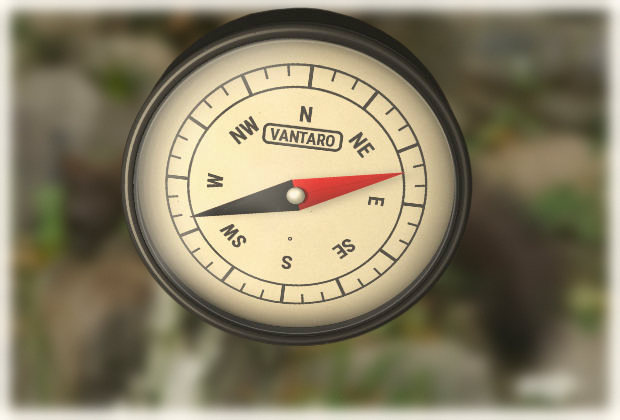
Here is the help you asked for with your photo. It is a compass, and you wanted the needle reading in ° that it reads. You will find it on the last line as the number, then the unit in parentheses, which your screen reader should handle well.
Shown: 70 (°)
